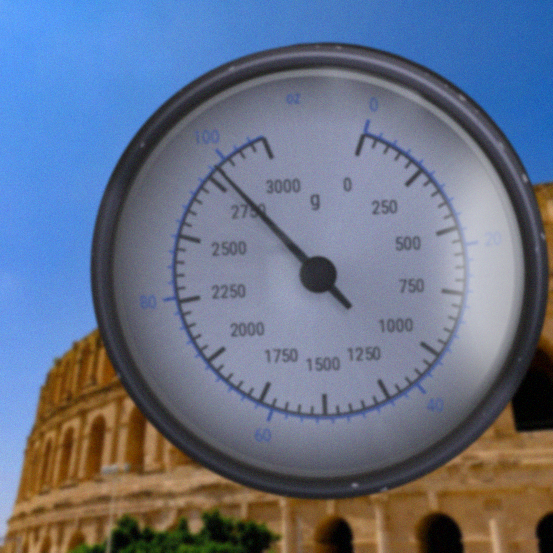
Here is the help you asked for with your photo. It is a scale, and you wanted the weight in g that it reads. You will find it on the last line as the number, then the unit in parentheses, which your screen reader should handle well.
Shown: 2800 (g)
